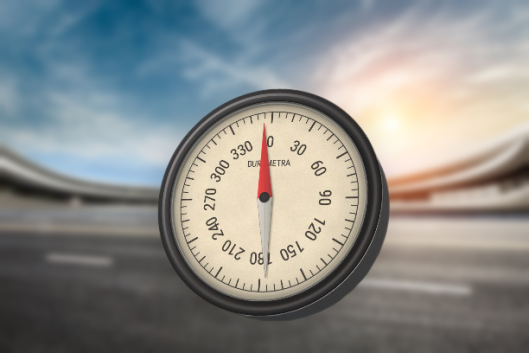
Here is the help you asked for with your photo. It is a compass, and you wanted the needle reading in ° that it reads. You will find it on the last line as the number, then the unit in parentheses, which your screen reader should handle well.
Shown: 355 (°)
